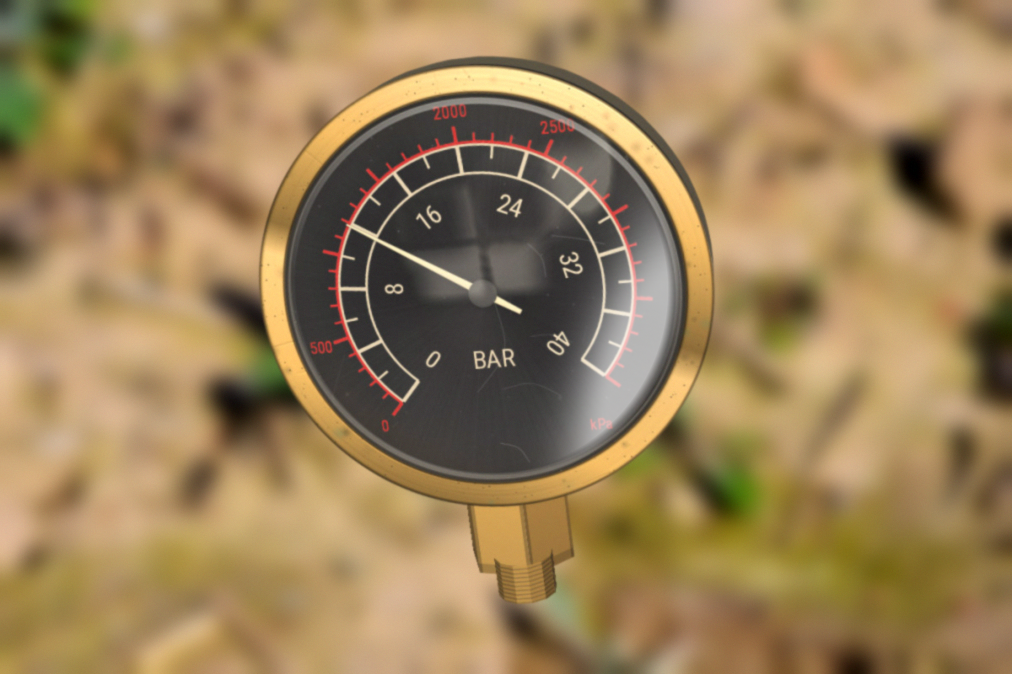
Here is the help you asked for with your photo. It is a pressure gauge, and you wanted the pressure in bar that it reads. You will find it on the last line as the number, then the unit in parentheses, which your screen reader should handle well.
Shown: 12 (bar)
